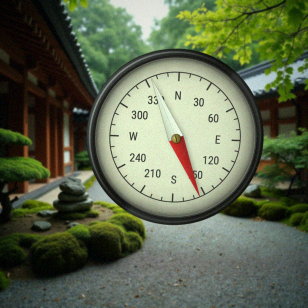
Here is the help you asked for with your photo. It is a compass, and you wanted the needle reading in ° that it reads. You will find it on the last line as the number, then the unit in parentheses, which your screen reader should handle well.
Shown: 155 (°)
